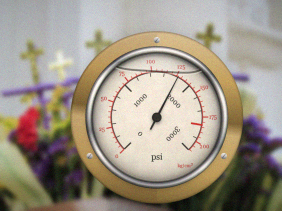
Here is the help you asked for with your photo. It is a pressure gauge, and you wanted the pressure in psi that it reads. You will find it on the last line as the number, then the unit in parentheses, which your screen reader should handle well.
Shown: 1800 (psi)
